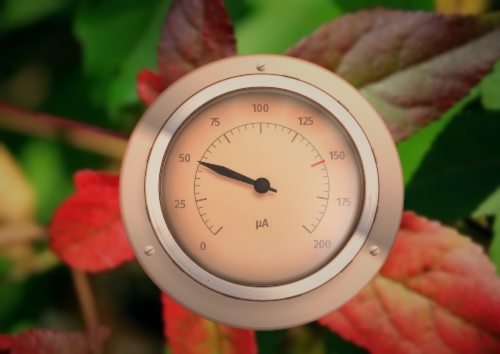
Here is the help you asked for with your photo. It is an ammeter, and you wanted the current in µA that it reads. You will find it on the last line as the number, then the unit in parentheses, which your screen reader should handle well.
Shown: 50 (µA)
